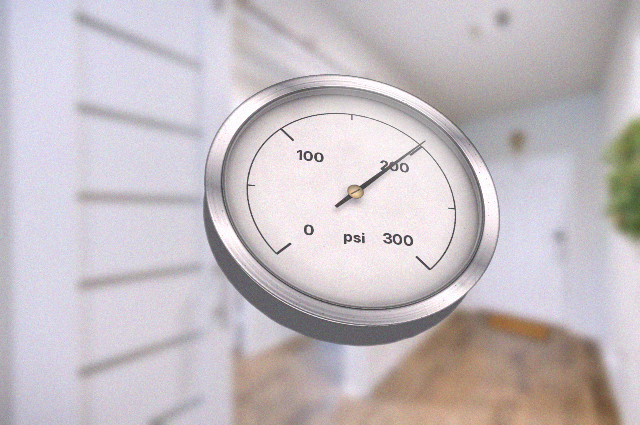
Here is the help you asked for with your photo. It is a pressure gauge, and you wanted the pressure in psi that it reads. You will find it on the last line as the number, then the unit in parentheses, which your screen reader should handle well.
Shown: 200 (psi)
